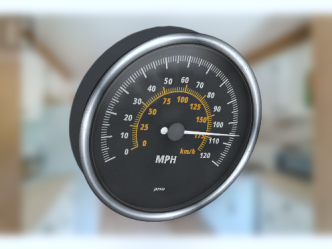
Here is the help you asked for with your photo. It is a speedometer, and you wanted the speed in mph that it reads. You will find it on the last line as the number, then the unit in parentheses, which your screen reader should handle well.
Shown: 105 (mph)
